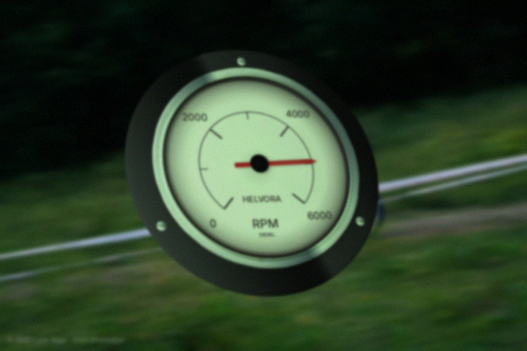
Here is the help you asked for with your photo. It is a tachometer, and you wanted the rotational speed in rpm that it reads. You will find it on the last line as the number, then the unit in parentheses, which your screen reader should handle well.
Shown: 5000 (rpm)
